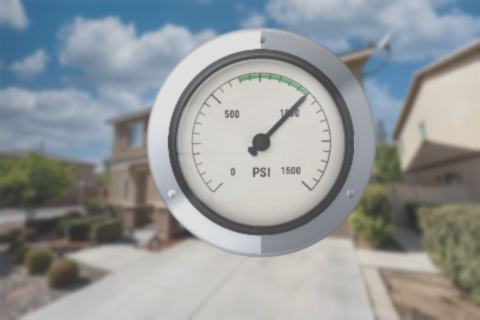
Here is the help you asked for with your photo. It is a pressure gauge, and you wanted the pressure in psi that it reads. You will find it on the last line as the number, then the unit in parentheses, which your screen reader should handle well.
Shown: 1000 (psi)
